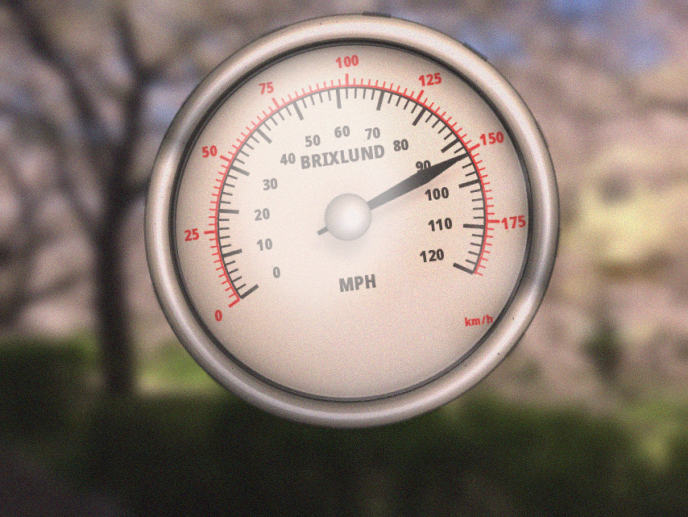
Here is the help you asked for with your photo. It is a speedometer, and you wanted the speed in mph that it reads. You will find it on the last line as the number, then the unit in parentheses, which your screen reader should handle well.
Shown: 94 (mph)
